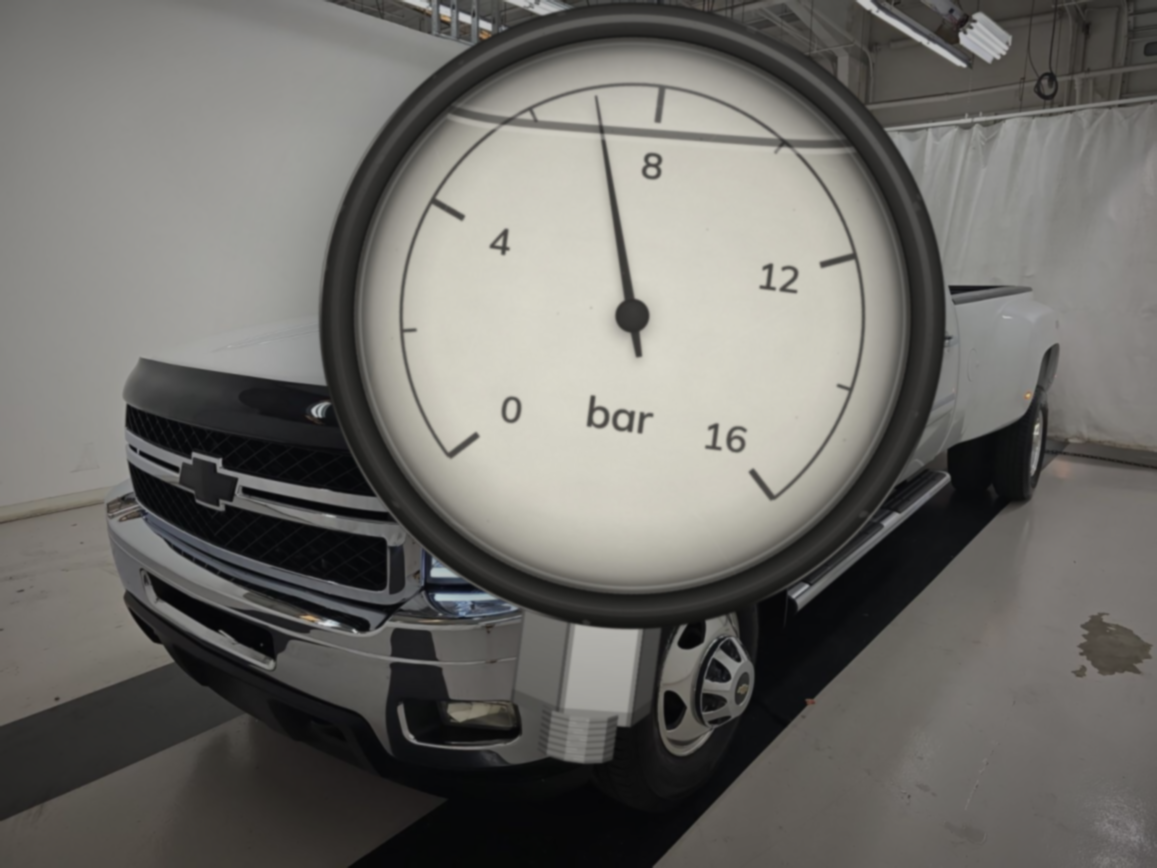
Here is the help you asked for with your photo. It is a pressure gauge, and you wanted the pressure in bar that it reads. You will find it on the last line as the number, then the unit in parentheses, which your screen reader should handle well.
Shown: 7 (bar)
